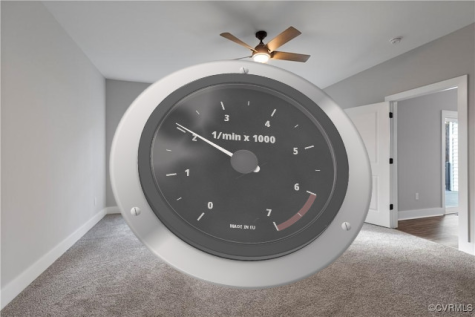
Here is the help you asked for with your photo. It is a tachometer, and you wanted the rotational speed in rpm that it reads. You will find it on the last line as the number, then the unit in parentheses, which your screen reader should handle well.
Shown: 2000 (rpm)
